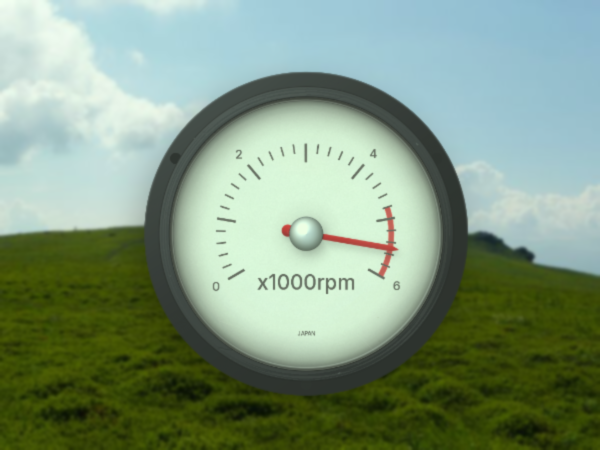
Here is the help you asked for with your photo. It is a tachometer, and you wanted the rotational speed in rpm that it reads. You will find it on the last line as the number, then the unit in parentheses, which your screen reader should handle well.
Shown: 5500 (rpm)
